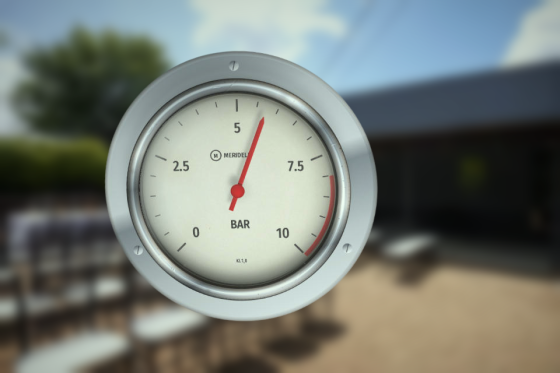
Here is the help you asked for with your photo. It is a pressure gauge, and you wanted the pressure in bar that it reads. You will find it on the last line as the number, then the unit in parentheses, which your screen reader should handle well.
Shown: 5.75 (bar)
